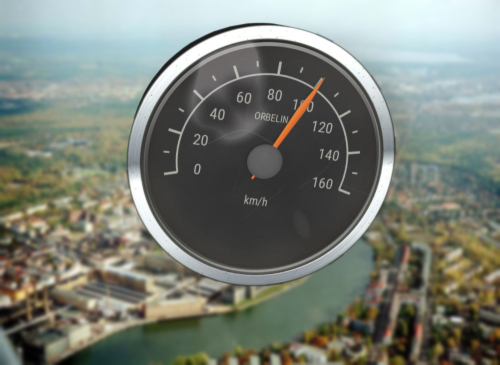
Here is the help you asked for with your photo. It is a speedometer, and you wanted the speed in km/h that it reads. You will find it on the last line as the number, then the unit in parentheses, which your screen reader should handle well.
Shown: 100 (km/h)
